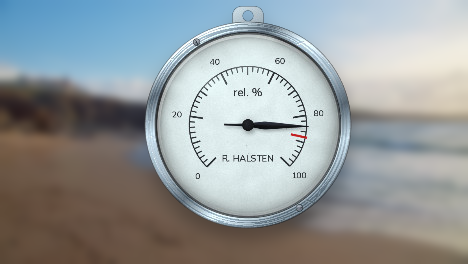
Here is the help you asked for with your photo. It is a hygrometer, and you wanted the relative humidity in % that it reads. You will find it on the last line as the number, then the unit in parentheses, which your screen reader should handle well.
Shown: 84 (%)
